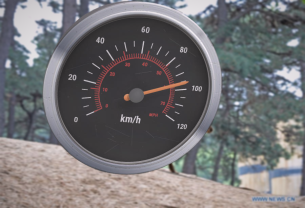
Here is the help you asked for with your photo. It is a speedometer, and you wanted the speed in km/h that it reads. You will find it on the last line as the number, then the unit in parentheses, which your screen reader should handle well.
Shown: 95 (km/h)
